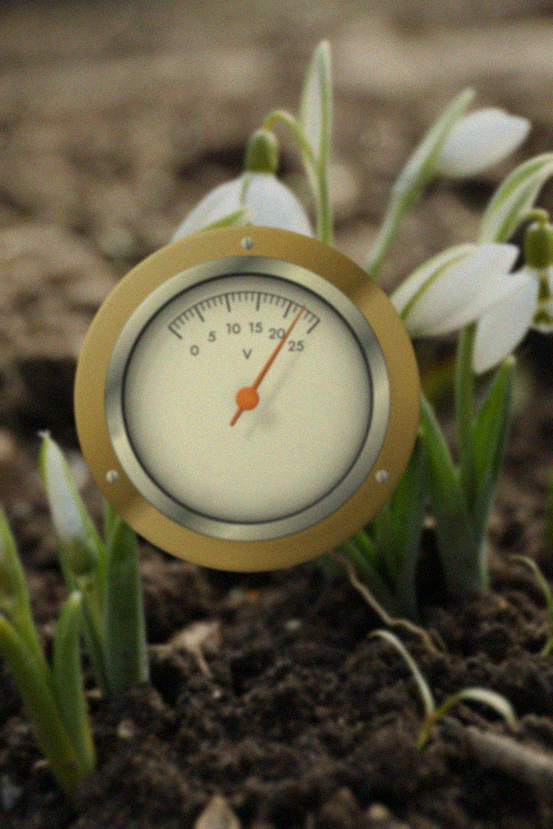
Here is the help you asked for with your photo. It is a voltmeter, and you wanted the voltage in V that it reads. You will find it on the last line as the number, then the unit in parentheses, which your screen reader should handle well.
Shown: 22 (V)
